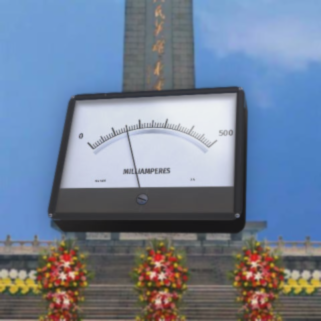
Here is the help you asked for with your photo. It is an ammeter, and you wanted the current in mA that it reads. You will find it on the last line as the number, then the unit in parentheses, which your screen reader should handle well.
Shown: 150 (mA)
